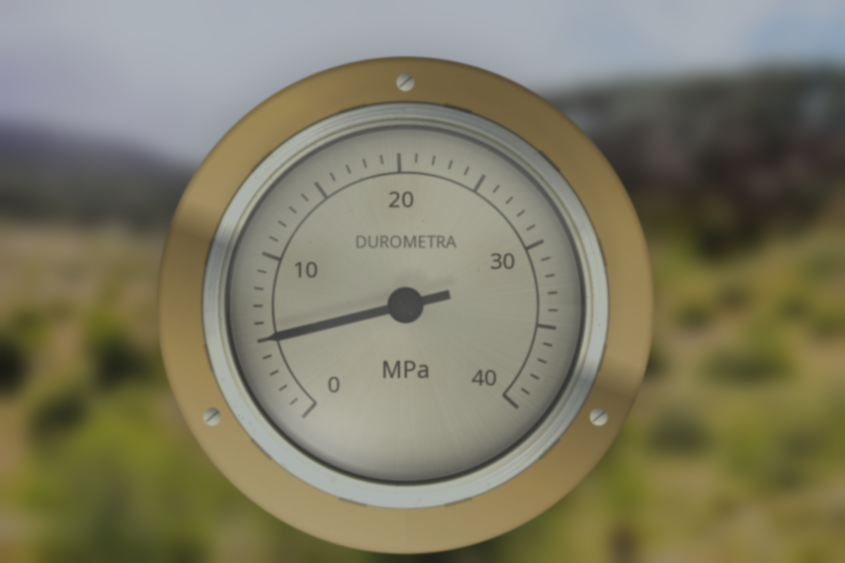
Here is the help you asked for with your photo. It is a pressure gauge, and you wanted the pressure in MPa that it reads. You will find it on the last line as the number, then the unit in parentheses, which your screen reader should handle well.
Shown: 5 (MPa)
